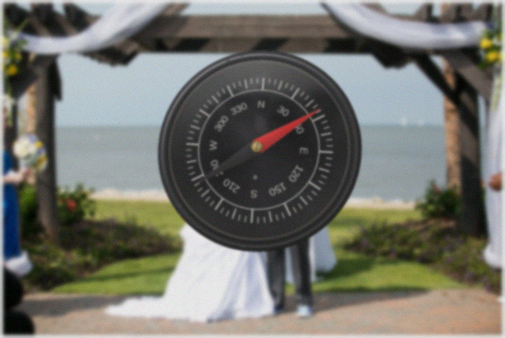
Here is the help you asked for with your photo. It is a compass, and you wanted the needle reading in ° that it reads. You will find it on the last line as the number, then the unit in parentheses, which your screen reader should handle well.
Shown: 55 (°)
